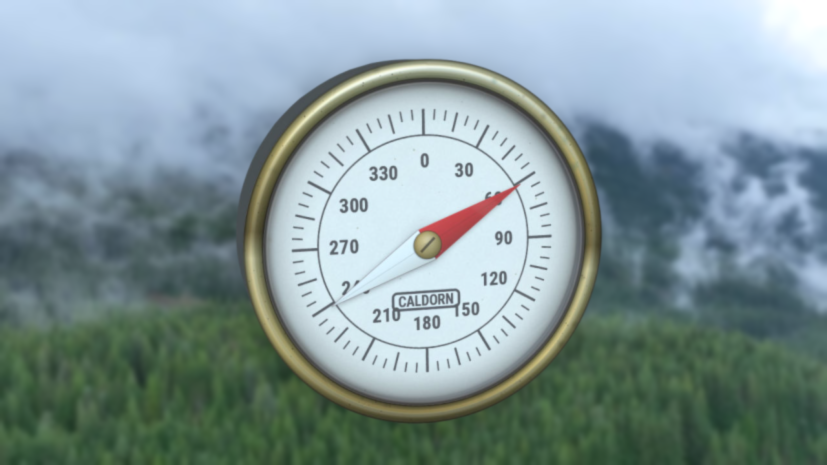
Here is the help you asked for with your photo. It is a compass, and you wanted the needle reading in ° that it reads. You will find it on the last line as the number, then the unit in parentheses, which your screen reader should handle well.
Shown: 60 (°)
